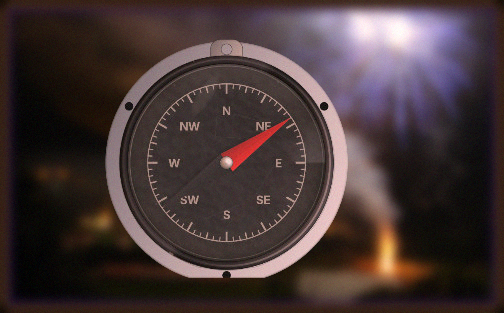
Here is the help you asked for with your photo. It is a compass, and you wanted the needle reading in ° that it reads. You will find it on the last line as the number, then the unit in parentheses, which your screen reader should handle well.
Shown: 55 (°)
